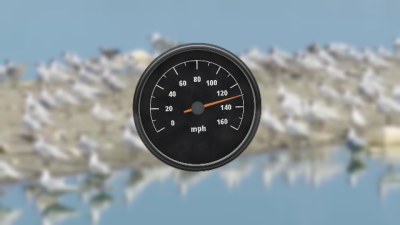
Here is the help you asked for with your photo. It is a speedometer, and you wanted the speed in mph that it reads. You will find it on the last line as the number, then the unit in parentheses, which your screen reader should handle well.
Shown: 130 (mph)
